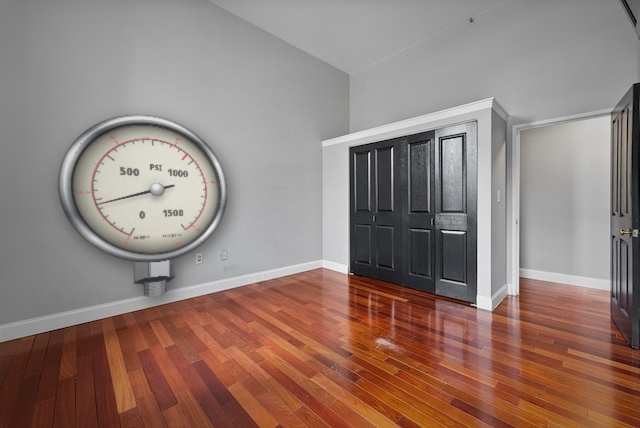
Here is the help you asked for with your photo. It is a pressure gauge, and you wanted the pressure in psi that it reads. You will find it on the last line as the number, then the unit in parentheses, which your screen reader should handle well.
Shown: 225 (psi)
